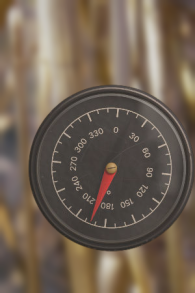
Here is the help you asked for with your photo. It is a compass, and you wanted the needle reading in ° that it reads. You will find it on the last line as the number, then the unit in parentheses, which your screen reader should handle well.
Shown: 195 (°)
